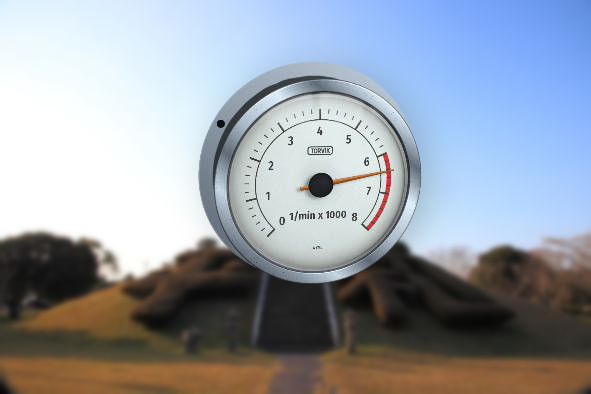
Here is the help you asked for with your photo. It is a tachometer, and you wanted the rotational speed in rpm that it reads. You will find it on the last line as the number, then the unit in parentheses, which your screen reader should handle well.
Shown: 6400 (rpm)
